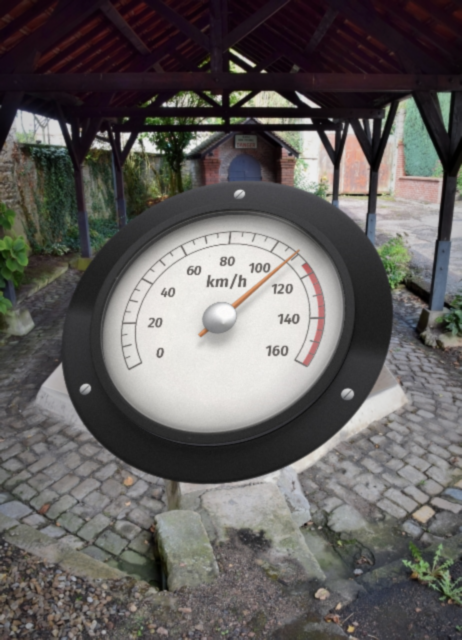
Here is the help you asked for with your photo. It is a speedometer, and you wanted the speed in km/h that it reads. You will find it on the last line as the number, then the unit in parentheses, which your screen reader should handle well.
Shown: 110 (km/h)
